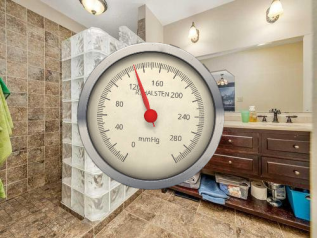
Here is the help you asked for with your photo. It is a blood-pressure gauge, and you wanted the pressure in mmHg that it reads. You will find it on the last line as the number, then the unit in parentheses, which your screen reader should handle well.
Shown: 130 (mmHg)
